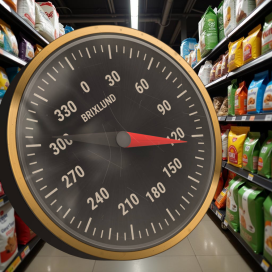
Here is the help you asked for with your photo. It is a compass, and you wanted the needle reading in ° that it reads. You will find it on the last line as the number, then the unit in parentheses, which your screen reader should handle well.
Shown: 125 (°)
